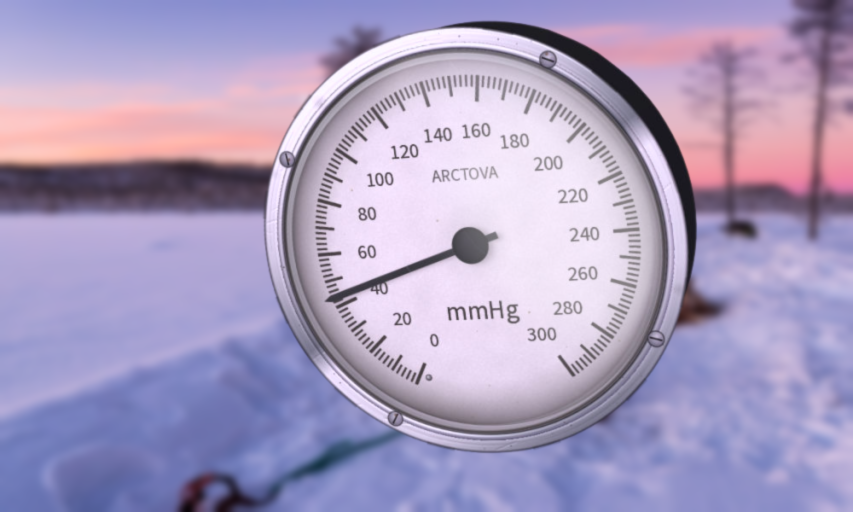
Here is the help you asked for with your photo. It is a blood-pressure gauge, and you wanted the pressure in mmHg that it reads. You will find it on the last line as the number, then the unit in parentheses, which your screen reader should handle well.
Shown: 44 (mmHg)
